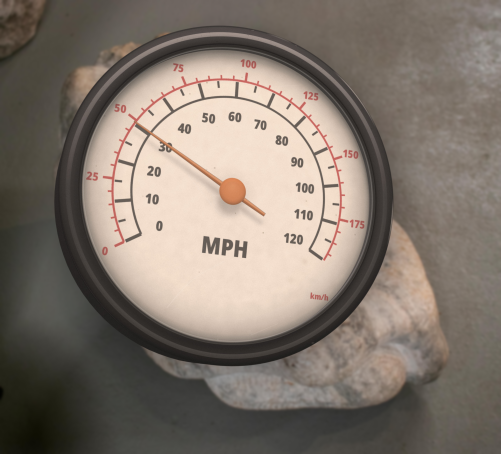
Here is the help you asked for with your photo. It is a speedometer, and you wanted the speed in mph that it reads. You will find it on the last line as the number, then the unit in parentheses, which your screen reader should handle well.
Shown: 30 (mph)
